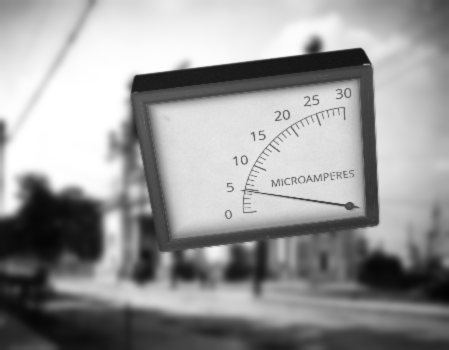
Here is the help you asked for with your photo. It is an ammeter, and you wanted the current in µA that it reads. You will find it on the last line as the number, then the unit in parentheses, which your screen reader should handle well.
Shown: 5 (µA)
